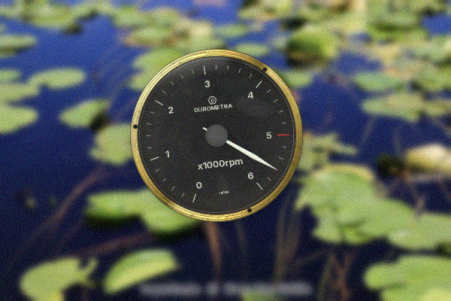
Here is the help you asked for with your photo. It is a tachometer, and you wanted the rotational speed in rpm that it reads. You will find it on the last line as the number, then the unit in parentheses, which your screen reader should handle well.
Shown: 5600 (rpm)
